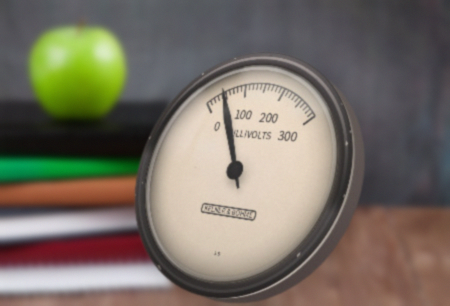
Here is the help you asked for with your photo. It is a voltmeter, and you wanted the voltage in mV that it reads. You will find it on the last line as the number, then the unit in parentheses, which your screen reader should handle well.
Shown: 50 (mV)
